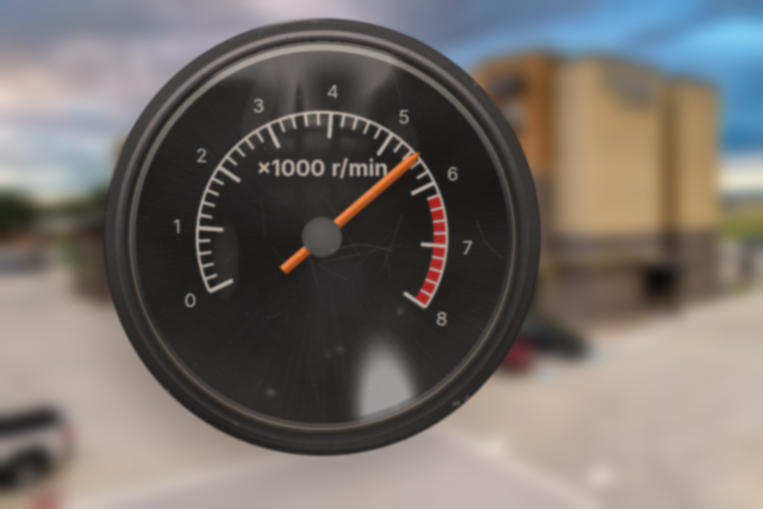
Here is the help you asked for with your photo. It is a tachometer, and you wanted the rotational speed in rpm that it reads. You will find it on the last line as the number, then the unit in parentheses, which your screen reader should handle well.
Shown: 5500 (rpm)
